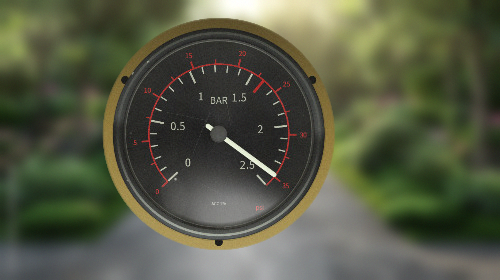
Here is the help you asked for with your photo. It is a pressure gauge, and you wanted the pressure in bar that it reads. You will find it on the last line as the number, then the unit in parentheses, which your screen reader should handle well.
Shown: 2.4 (bar)
